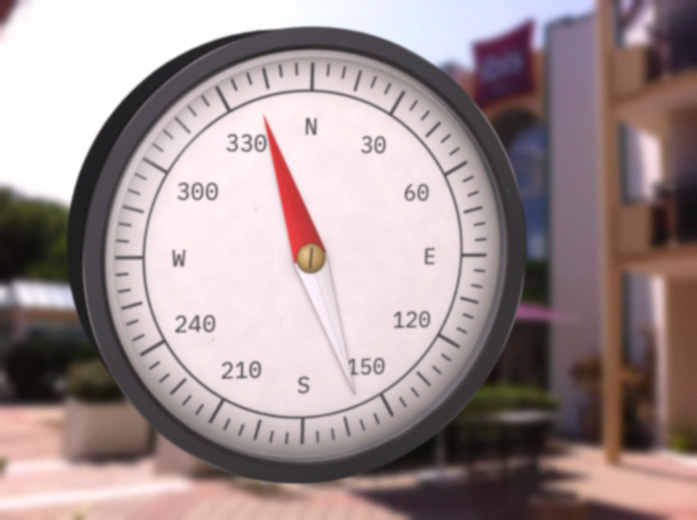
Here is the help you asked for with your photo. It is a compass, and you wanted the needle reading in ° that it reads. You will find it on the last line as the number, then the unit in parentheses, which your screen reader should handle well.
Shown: 340 (°)
